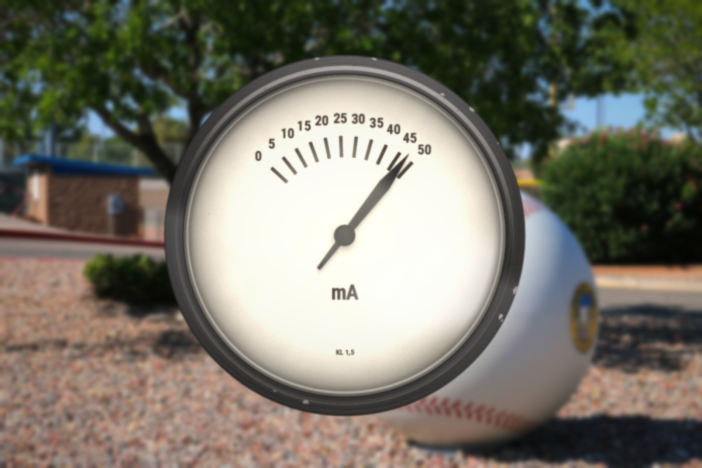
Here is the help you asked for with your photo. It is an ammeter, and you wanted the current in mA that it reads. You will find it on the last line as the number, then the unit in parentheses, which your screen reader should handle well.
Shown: 47.5 (mA)
